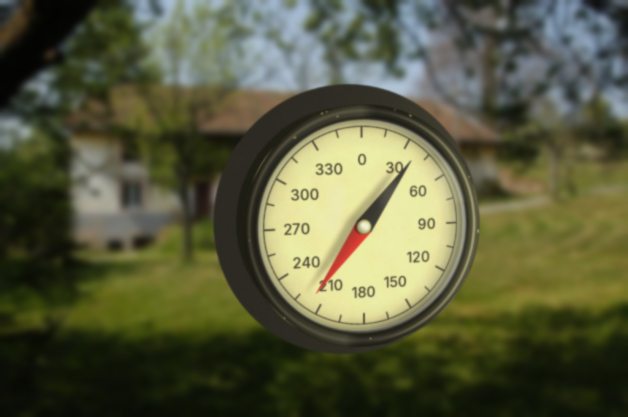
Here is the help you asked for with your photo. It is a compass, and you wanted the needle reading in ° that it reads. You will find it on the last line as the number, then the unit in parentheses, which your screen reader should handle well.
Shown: 217.5 (°)
